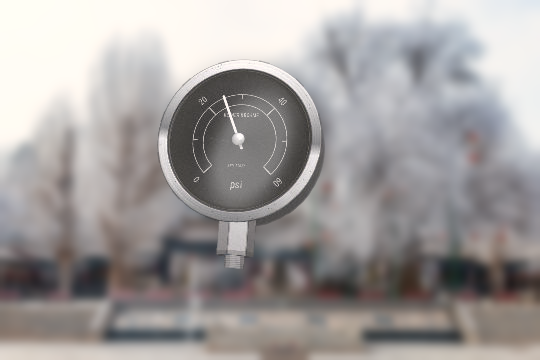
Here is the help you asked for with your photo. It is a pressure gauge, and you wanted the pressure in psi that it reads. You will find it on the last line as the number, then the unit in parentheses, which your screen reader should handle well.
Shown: 25 (psi)
